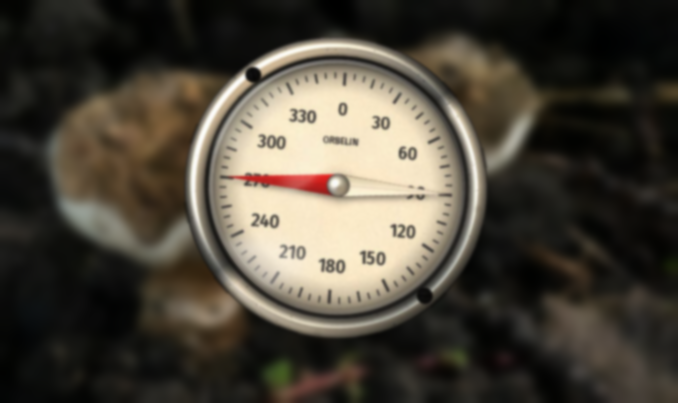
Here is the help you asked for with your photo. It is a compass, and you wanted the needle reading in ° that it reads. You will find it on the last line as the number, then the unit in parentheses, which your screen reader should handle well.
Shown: 270 (°)
